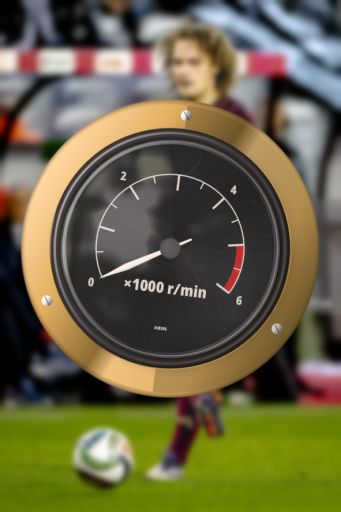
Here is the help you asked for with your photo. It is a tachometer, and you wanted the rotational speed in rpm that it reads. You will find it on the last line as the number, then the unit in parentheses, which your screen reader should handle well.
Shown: 0 (rpm)
